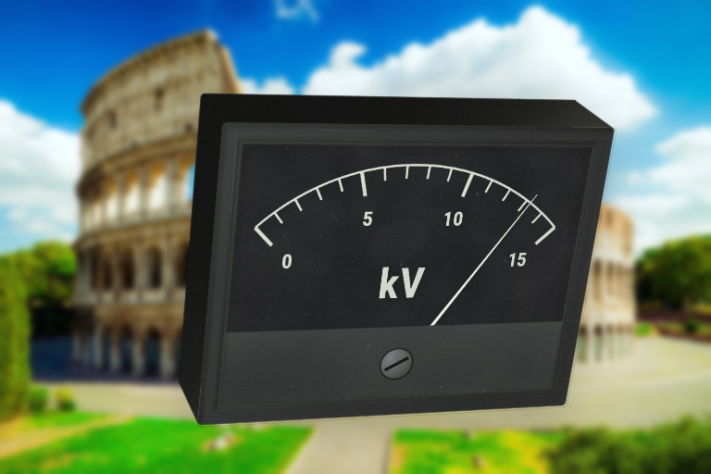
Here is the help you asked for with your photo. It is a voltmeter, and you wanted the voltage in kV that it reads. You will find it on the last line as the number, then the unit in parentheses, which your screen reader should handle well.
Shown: 13 (kV)
